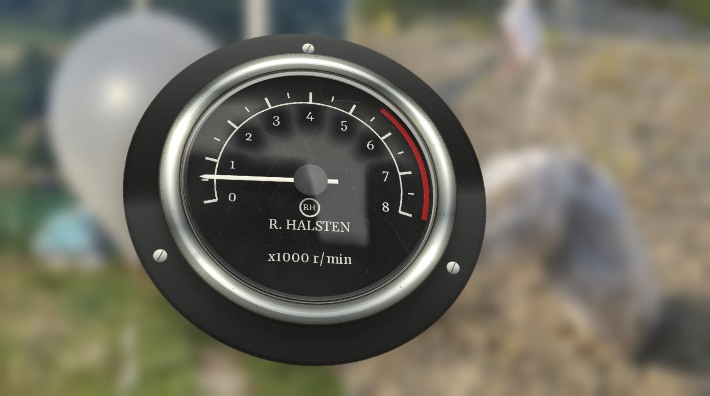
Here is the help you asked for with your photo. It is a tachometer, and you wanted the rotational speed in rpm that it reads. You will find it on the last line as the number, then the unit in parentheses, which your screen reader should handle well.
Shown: 500 (rpm)
